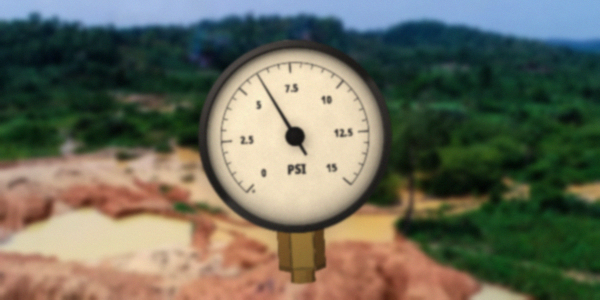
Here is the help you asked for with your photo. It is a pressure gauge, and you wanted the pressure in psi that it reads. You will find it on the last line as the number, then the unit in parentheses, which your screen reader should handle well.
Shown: 6 (psi)
